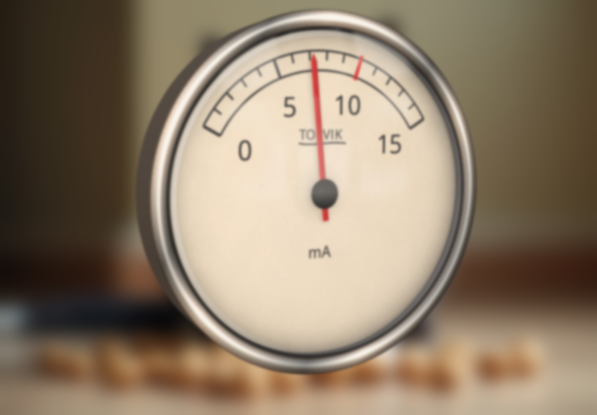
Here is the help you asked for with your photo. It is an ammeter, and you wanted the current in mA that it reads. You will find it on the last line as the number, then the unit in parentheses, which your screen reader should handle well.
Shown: 7 (mA)
